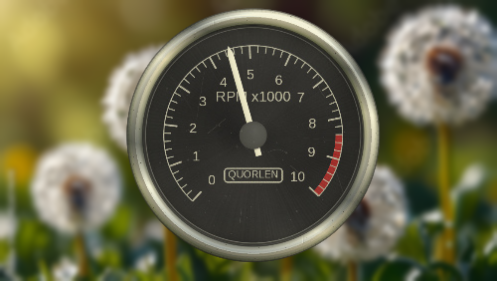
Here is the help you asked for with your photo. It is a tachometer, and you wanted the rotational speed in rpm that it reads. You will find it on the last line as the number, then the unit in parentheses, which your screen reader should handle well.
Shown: 4500 (rpm)
